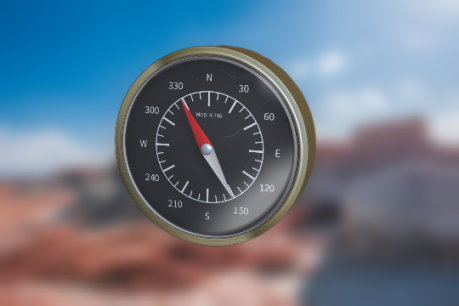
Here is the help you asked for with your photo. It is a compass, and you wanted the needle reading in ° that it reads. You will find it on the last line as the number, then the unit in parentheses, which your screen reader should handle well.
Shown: 330 (°)
